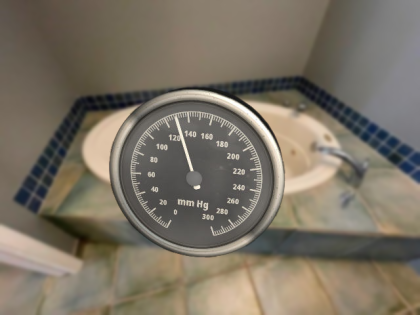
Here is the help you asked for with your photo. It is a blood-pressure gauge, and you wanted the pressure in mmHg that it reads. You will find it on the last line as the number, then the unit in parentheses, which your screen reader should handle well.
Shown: 130 (mmHg)
